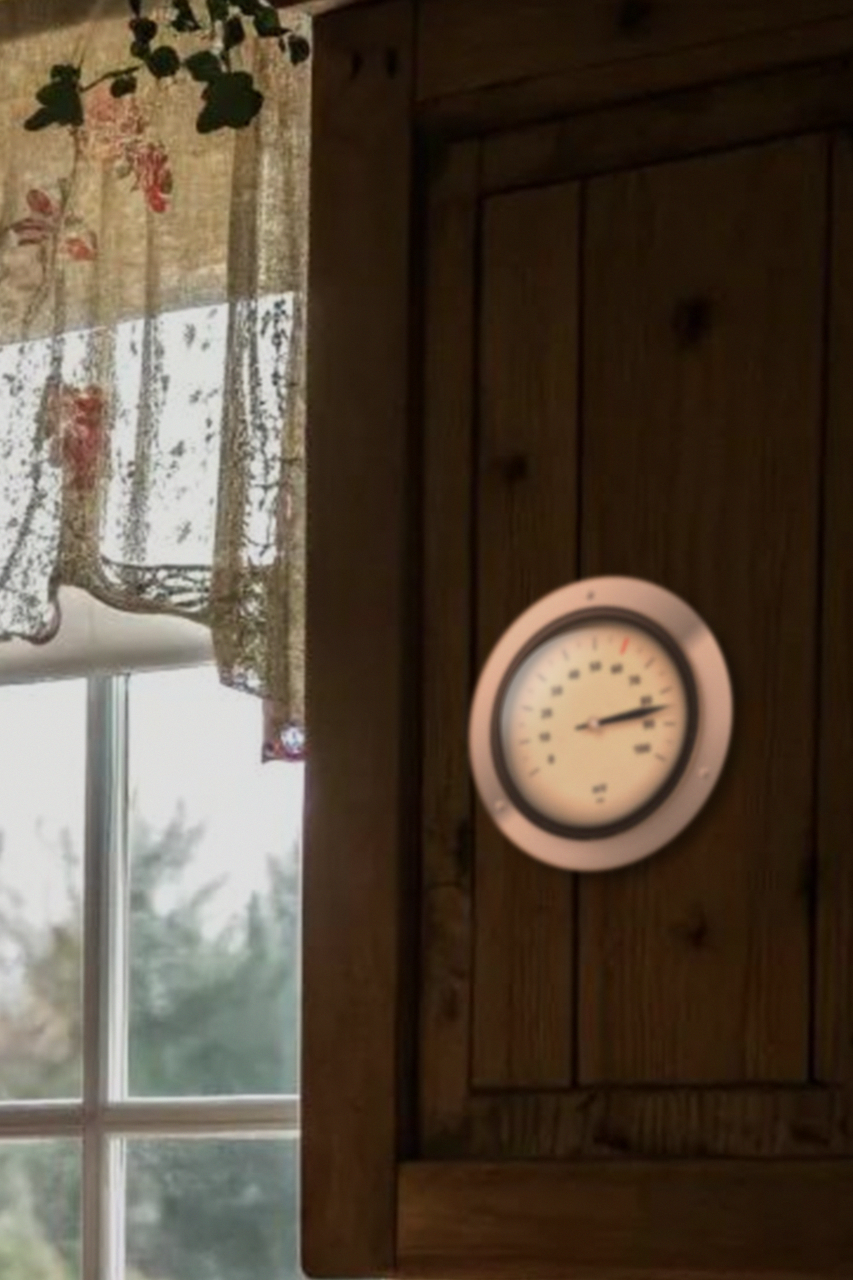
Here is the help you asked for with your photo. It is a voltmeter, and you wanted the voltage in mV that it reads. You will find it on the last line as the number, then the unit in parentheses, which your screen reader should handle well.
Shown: 85 (mV)
